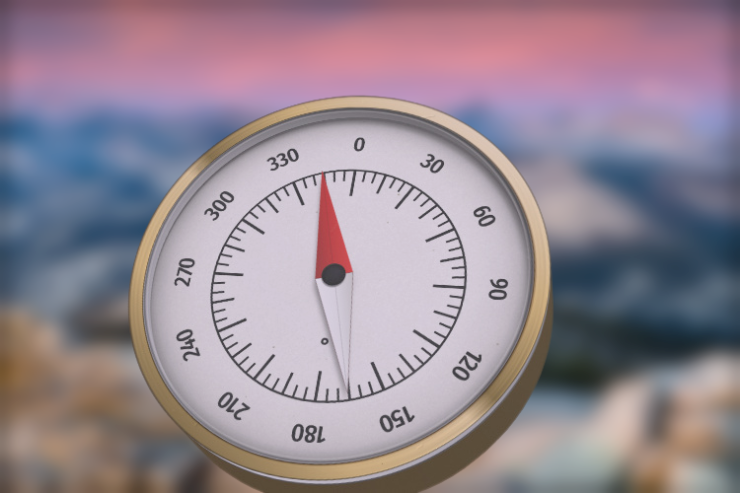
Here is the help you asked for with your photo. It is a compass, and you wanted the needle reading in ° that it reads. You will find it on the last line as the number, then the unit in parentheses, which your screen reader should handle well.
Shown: 345 (°)
